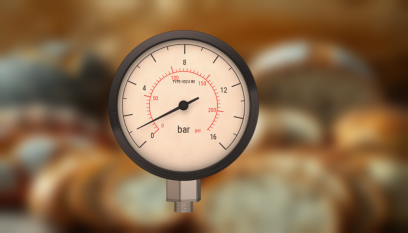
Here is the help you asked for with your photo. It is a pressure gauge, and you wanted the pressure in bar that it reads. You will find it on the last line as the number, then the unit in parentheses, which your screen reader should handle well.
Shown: 1 (bar)
